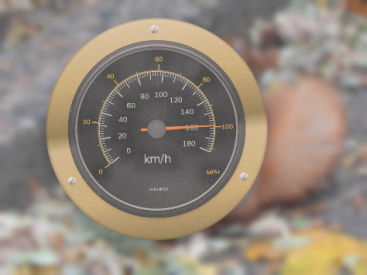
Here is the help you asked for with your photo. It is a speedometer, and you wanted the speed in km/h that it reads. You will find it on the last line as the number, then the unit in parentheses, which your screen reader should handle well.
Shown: 160 (km/h)
